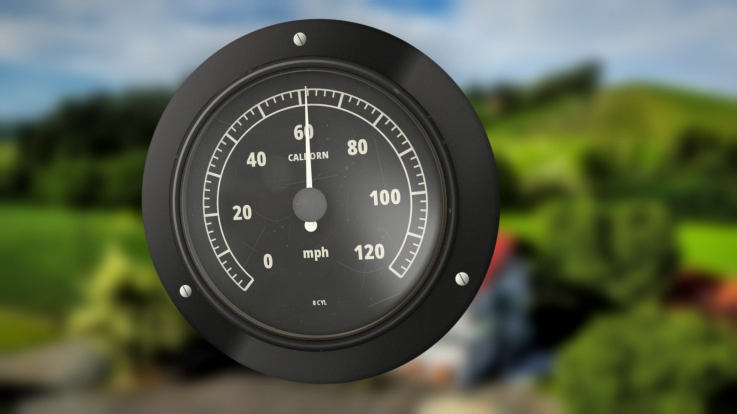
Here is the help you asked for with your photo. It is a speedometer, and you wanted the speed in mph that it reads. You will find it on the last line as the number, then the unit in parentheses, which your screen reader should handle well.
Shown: 62 (mph)
